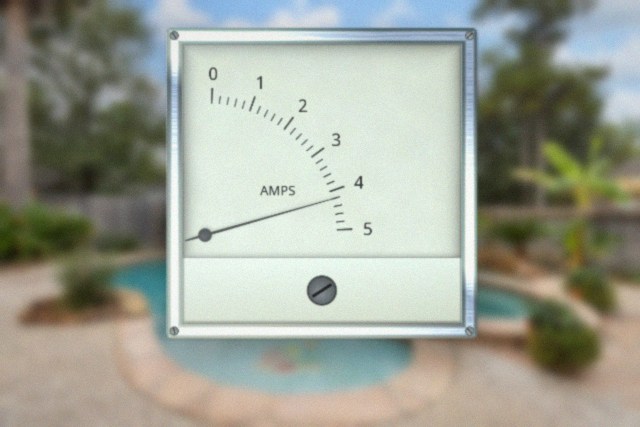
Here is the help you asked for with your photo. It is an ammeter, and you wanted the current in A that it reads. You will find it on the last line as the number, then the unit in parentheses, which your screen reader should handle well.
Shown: 4.2 (A)
